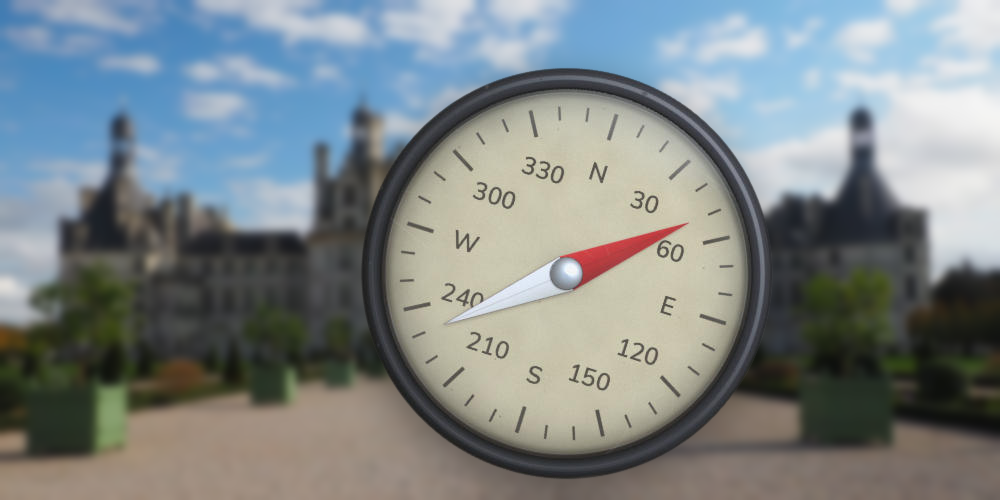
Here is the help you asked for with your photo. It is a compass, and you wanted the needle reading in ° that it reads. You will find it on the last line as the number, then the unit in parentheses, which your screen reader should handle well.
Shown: 50 (°)
